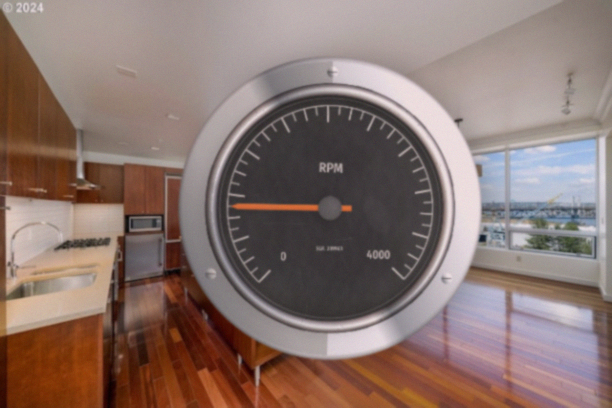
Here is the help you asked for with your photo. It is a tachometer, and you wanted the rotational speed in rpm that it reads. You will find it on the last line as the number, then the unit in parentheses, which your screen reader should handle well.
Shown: 700 (rpm)
